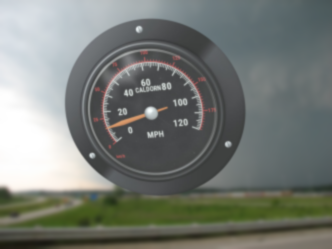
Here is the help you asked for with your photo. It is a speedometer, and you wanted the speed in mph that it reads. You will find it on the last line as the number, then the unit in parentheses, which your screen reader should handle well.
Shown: 10 (mph)
